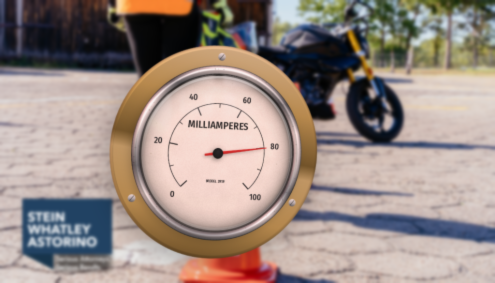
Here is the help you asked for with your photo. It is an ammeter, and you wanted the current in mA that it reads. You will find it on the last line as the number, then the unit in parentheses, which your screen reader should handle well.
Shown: 80 (mA)
